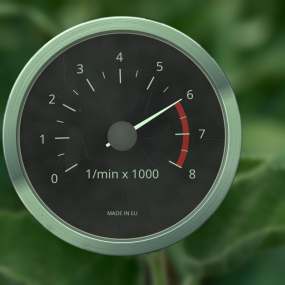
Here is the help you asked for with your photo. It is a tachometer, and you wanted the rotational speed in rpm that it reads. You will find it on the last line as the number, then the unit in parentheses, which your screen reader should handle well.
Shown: 6000 (rpm)
